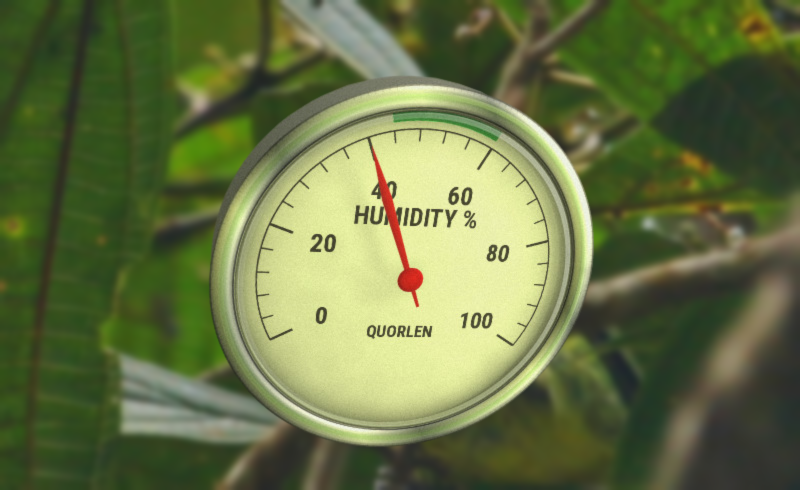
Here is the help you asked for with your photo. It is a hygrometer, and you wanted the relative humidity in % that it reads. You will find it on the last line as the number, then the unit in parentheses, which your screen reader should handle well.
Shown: 40 (%)
